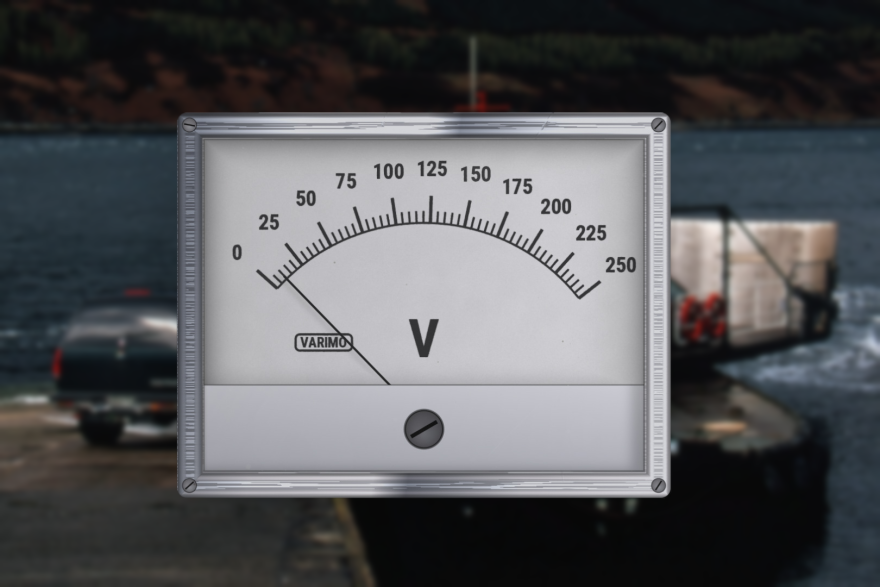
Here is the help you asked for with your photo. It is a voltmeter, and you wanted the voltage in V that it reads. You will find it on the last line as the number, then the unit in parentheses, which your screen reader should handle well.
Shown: 10 (V)
